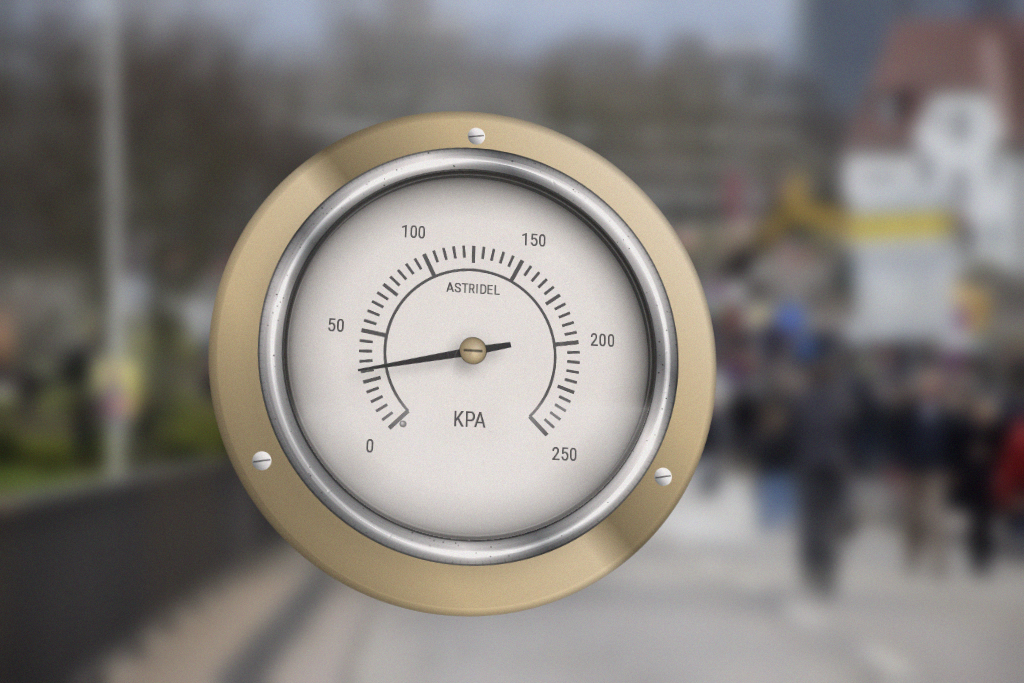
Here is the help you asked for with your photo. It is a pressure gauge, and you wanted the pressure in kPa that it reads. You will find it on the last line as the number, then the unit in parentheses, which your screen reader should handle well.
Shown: 30 (kPa)
